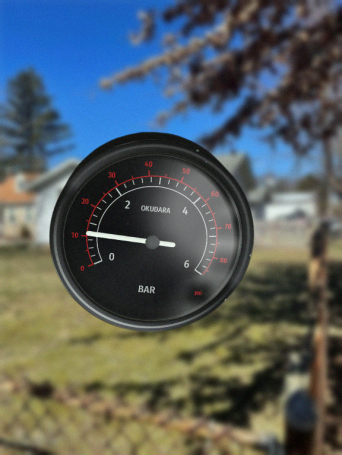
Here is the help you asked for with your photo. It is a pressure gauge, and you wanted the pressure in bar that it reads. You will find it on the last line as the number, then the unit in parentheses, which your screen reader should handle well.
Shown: 0.8 (bar)
